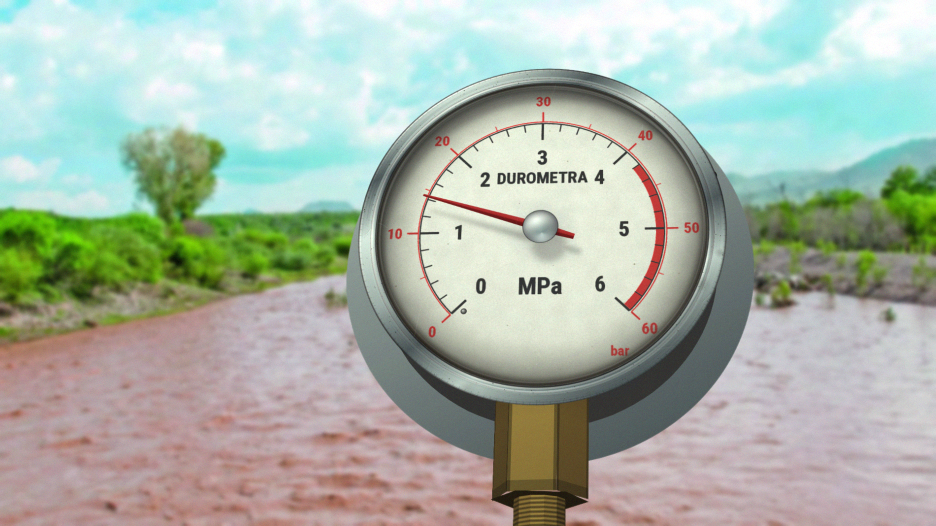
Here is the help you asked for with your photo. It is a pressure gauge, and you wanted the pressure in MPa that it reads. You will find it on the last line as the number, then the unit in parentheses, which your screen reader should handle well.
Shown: 1.4 (MPa)
